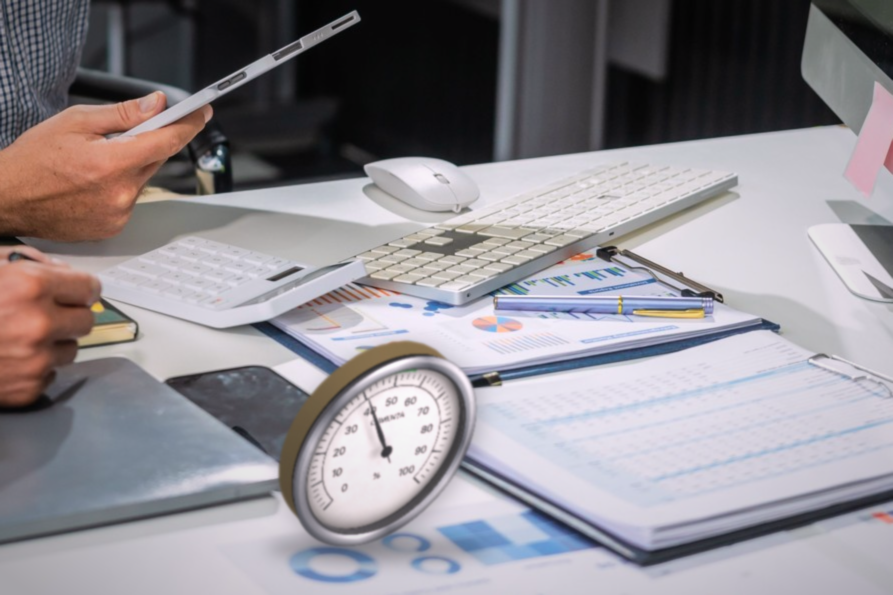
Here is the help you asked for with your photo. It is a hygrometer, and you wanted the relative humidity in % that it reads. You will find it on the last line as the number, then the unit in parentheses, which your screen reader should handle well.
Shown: 40 (%)
